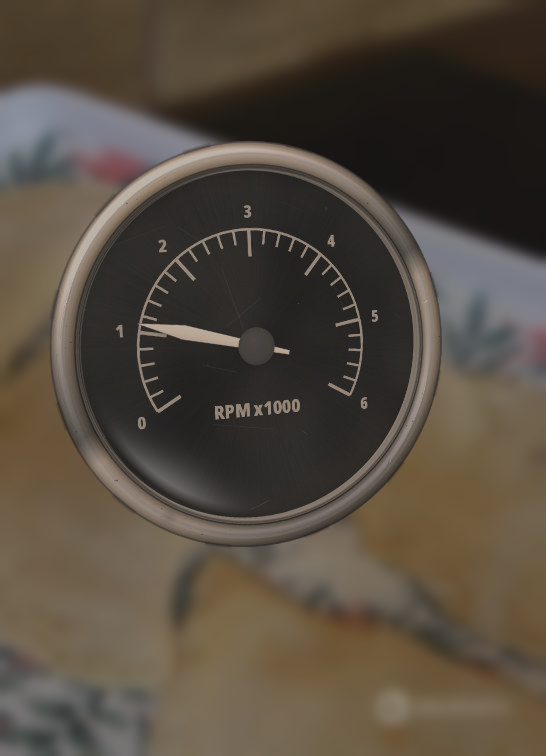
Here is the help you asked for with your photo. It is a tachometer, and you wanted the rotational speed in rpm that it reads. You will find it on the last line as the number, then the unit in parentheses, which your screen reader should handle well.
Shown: 1100 (rpm)
